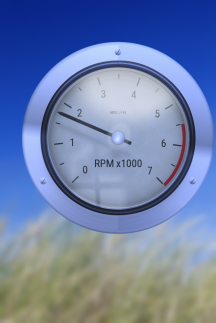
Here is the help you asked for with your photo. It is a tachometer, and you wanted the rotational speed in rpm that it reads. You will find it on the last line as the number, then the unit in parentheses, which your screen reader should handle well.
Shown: 1750 (rpm)
